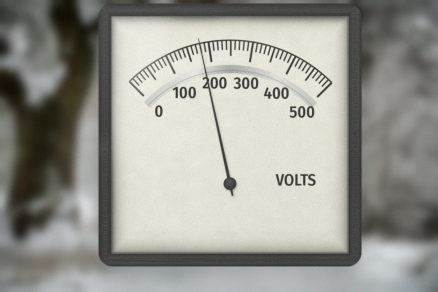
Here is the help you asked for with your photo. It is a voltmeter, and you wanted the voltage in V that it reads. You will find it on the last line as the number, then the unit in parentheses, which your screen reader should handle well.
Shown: 180 (V)
